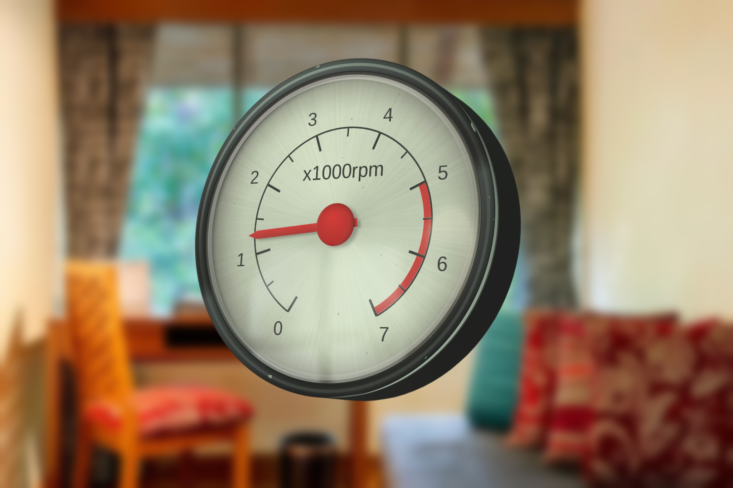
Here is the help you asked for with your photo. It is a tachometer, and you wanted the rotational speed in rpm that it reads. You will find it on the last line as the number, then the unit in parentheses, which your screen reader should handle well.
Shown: 1250 (rpm)
